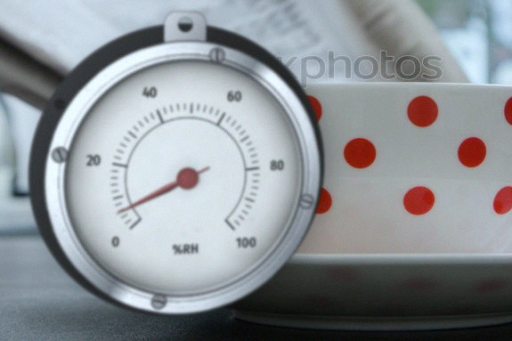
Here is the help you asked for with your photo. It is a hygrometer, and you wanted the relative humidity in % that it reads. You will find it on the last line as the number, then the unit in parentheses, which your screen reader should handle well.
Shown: 6 (%)
